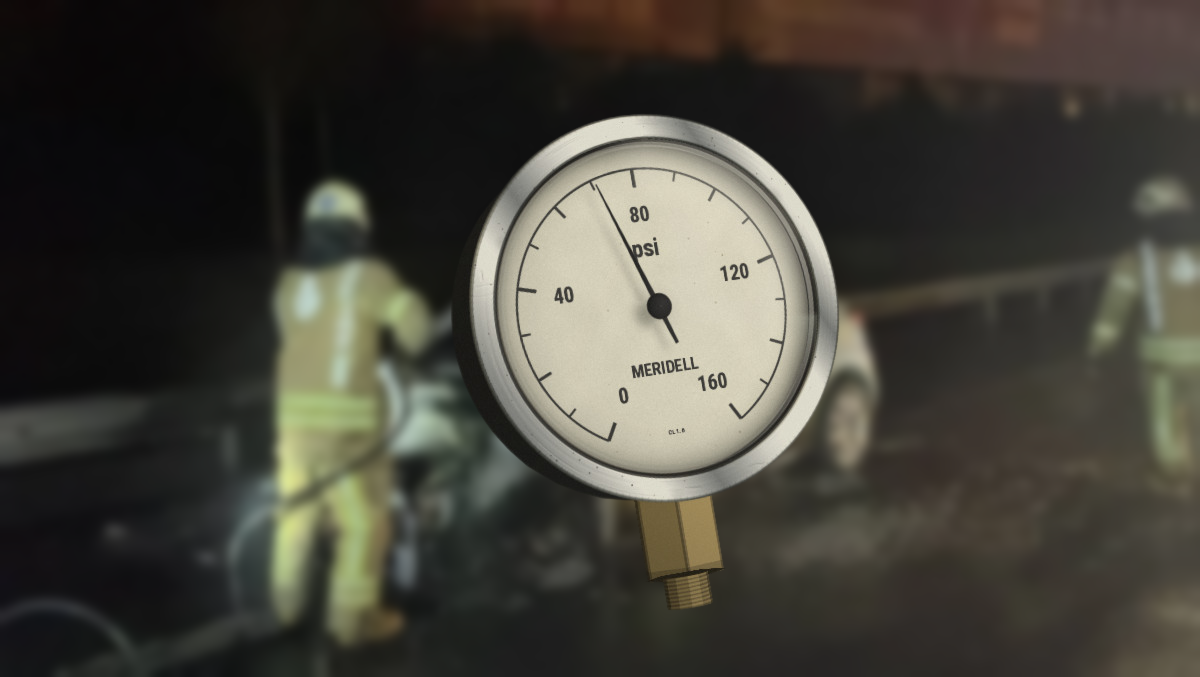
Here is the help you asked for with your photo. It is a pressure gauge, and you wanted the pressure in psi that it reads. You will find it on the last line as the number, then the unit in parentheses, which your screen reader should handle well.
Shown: 70 (psi)
